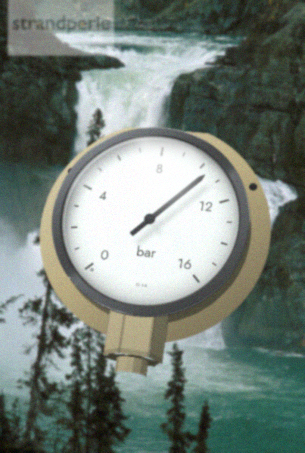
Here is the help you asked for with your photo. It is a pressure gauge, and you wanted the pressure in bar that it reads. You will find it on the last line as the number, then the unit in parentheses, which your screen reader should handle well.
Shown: 10.5 (bar)
